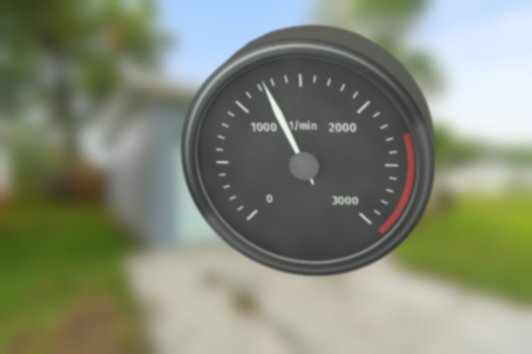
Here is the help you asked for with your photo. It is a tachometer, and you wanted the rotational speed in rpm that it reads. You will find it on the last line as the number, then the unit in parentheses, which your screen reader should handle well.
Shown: 1250 (rpm)
